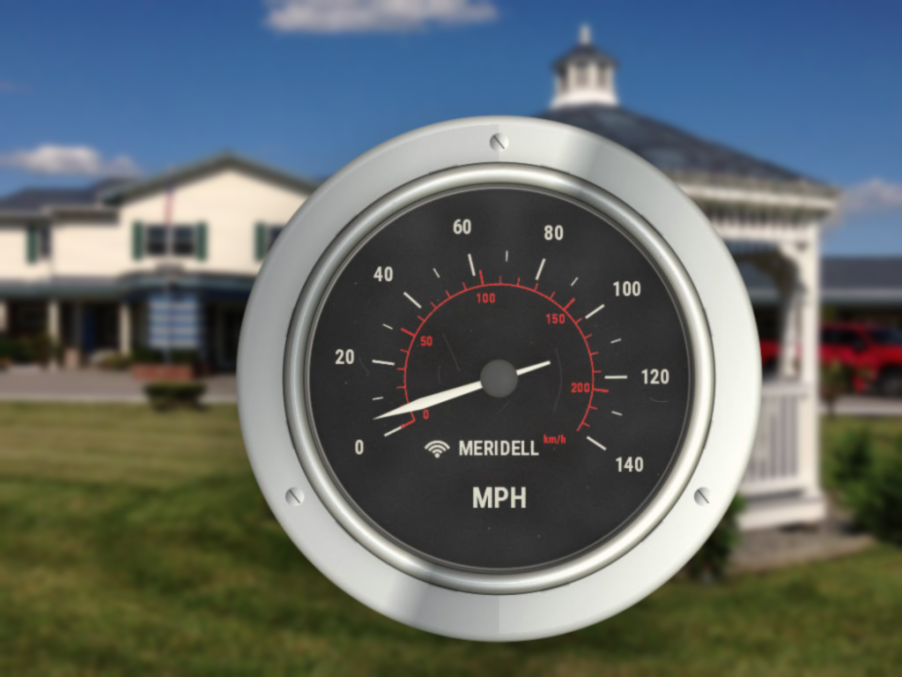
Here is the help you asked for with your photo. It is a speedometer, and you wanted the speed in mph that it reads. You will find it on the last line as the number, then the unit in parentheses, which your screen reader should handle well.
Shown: 5 (mph)
